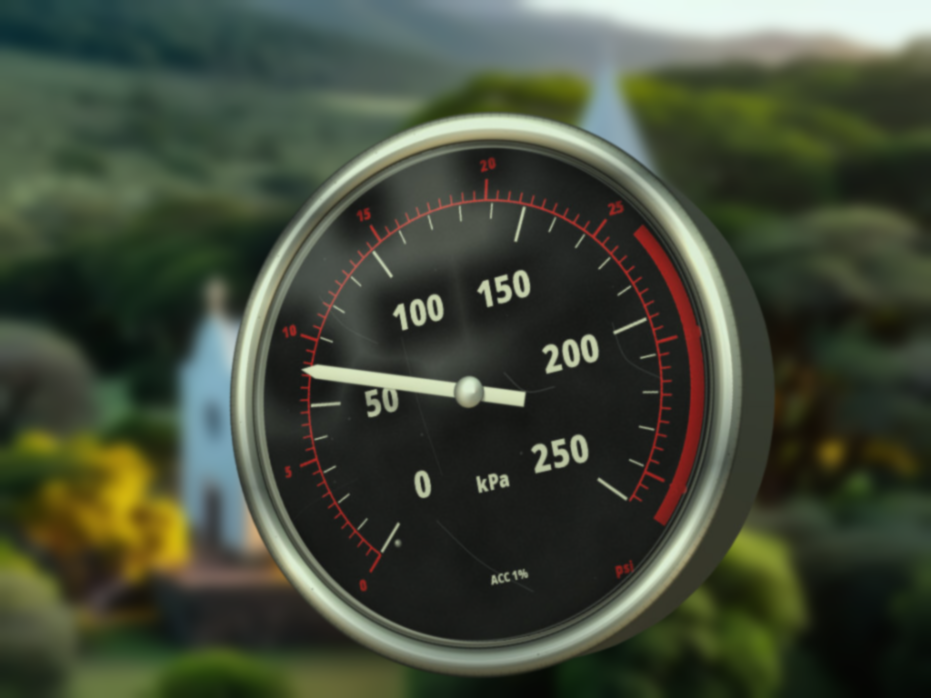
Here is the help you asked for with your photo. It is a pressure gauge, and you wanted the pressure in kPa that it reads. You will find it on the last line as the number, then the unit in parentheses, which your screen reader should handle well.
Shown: 60 (kPa)
